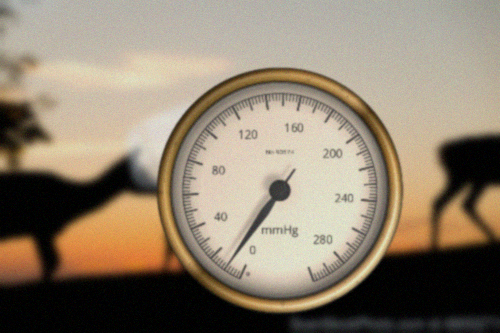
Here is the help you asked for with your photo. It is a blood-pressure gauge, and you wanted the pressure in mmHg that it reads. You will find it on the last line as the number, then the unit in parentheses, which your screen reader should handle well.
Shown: 10 (mmHg)
